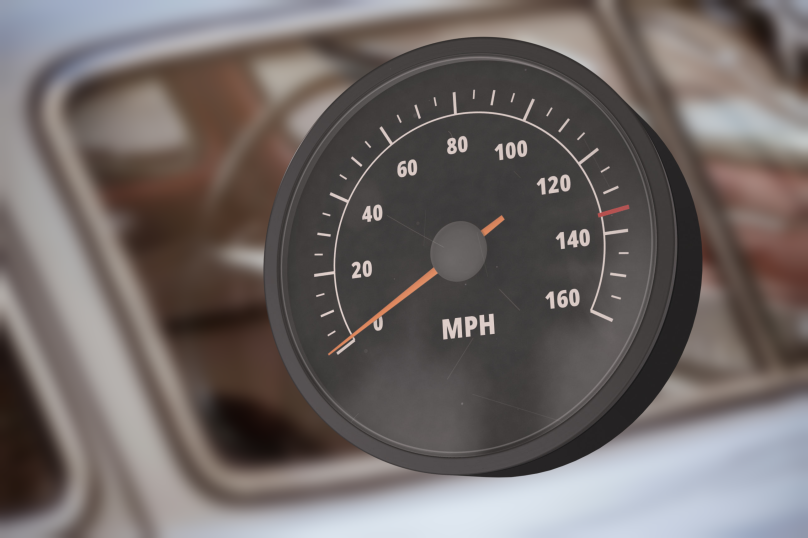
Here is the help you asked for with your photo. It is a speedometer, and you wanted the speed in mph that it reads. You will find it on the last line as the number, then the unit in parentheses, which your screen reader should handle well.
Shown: 0 (mph)
